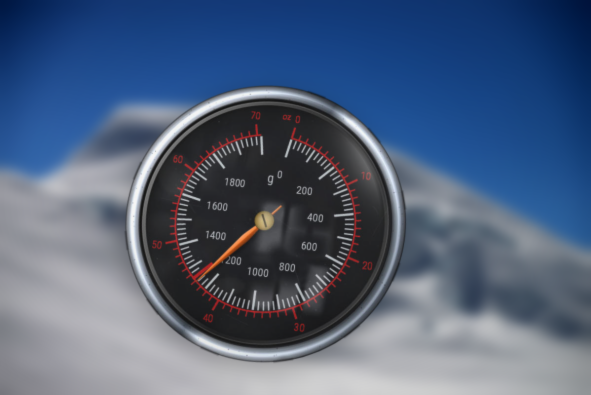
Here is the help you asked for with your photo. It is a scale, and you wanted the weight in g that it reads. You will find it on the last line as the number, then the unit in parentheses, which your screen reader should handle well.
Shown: 1240 (g)
